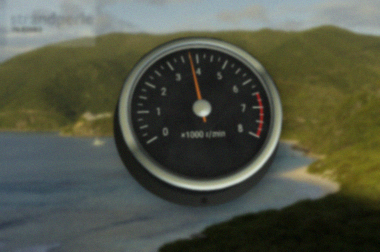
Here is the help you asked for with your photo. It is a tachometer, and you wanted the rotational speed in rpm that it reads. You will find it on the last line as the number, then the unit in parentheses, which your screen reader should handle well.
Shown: 3750 (rpm)
